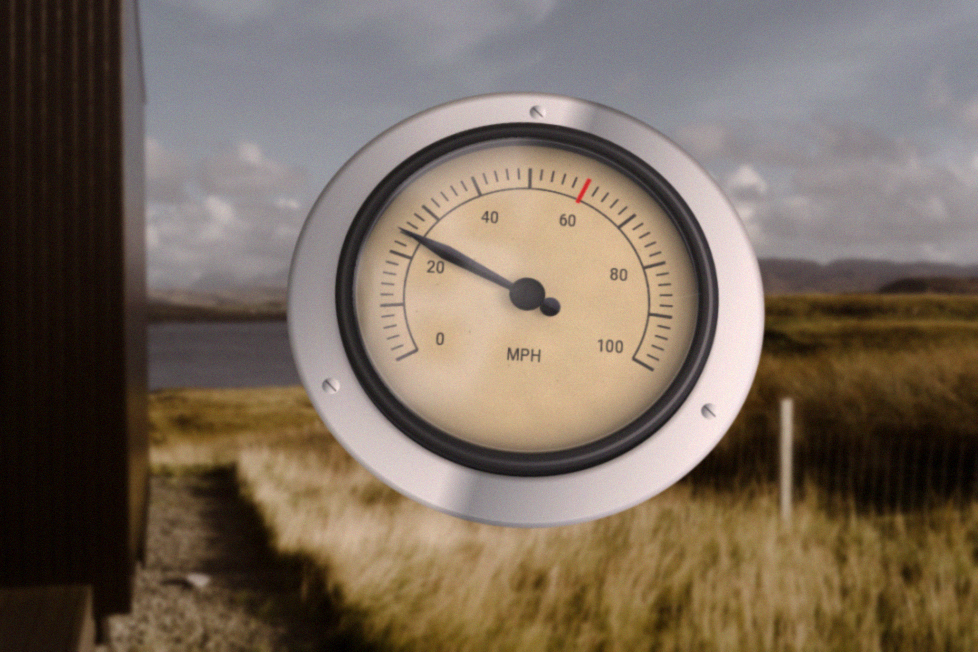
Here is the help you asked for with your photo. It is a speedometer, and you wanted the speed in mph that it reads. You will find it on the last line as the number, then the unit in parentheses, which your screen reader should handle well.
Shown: 24 (mph)
